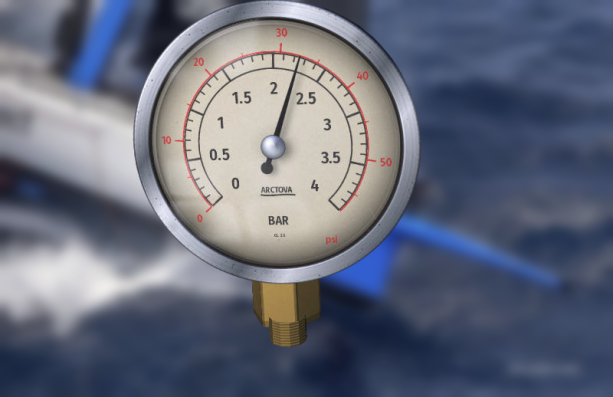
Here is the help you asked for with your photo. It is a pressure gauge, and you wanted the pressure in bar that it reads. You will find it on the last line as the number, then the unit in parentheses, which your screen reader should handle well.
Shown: 2.25 (bar)
